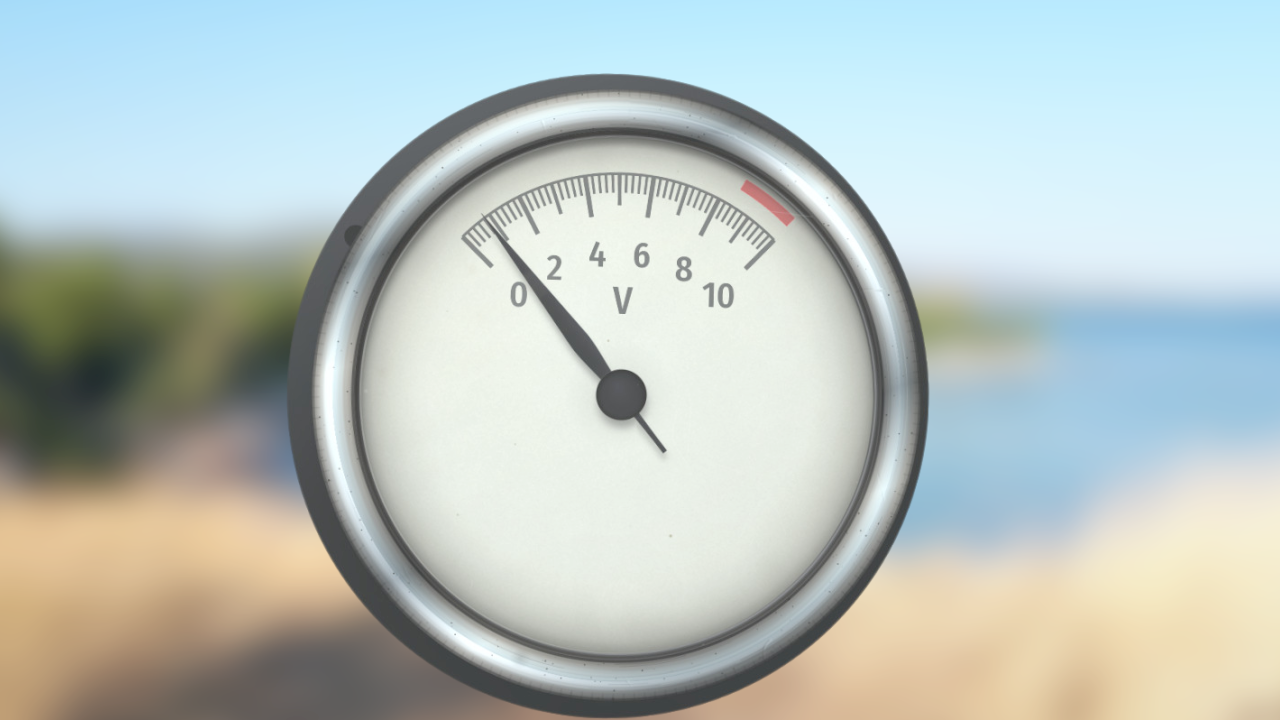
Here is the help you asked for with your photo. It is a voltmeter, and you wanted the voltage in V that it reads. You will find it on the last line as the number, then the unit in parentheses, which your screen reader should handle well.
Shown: 0.8 (V)
